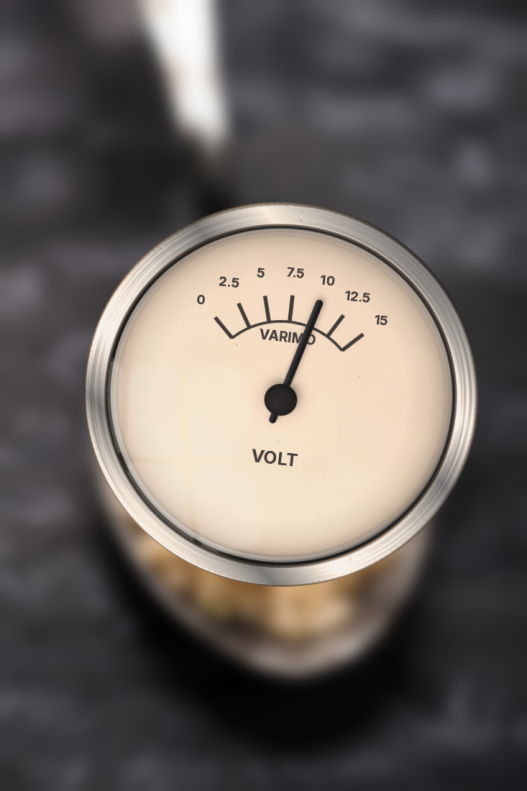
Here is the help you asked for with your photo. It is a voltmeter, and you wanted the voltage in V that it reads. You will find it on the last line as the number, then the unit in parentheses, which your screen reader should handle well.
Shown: 10 (V)
